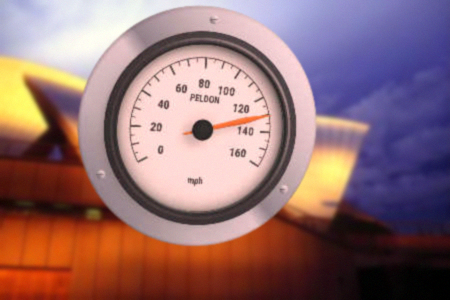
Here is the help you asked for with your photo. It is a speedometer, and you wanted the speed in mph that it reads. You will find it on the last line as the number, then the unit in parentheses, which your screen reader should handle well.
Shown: 130 (mph)
